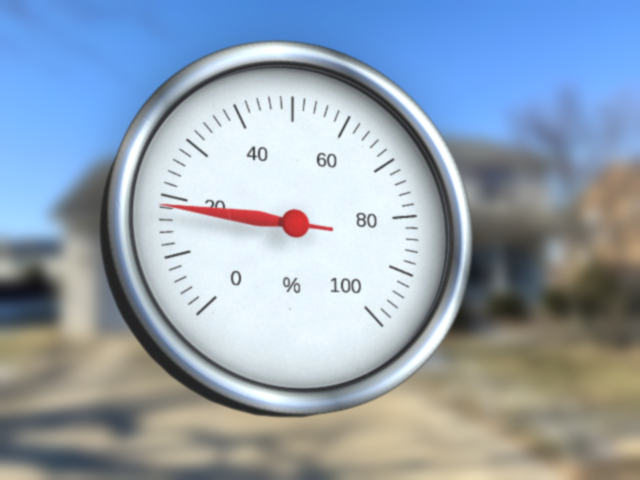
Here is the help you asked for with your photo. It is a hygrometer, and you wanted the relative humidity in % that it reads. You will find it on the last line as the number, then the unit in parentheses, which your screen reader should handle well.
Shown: 18 (%)
